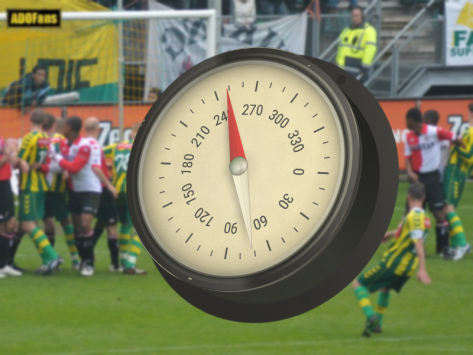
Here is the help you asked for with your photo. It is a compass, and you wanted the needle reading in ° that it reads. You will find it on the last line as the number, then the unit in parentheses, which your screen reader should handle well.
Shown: 250 (°)
